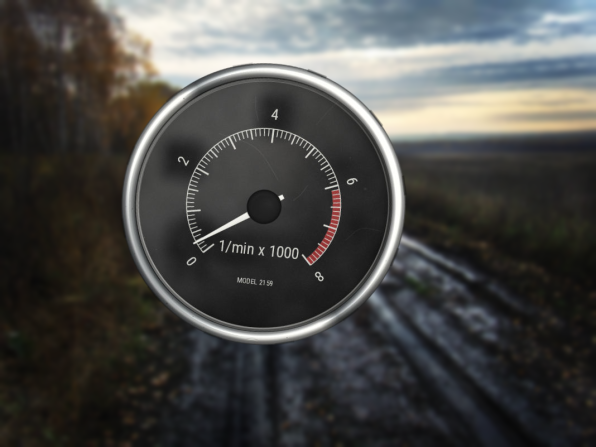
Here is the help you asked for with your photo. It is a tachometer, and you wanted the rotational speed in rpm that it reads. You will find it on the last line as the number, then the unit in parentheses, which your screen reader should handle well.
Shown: 300 (rpm)
